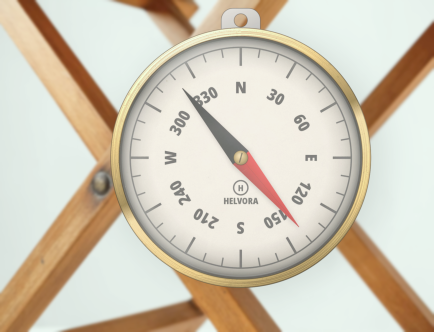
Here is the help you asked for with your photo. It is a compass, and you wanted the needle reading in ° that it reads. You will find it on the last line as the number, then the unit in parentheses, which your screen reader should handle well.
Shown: 140 (°)
